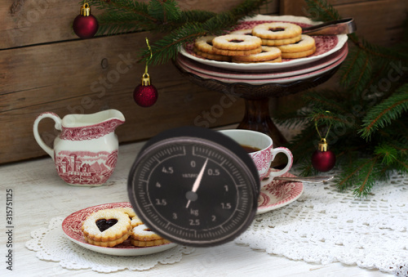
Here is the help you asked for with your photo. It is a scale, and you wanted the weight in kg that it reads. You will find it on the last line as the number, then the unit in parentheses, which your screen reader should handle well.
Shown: 0.25 (kg)
